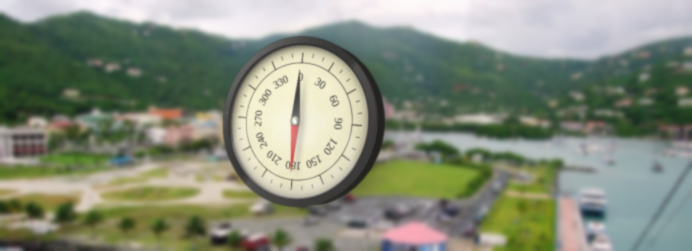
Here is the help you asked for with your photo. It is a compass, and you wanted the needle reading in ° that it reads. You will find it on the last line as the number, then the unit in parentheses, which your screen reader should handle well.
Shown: 180 (°)
